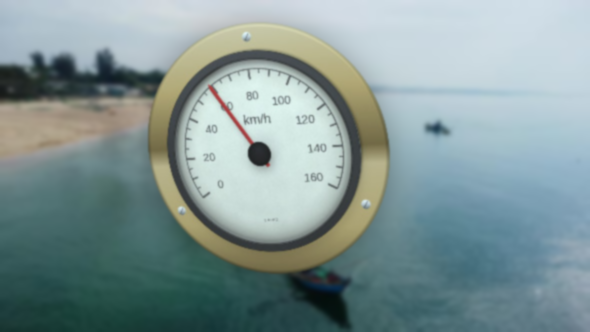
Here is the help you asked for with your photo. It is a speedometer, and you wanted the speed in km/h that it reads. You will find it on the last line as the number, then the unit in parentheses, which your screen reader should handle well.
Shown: 60 (km/h)
